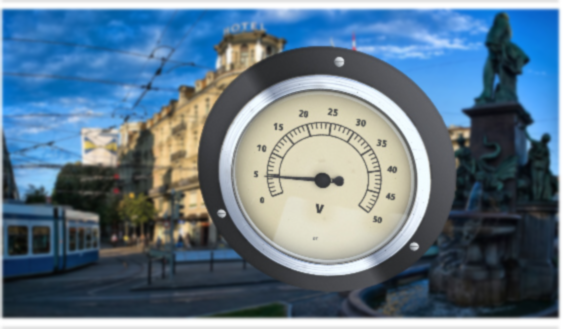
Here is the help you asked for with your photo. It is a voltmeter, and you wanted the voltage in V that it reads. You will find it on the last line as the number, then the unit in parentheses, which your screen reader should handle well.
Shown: 5 (V)
